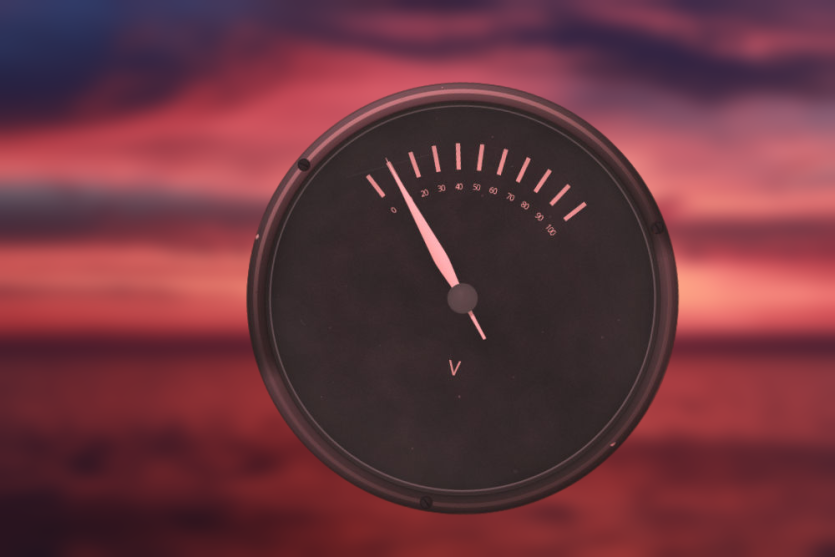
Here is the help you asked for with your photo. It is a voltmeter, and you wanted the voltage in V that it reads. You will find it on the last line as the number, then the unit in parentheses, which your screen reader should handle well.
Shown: 10 (V)
